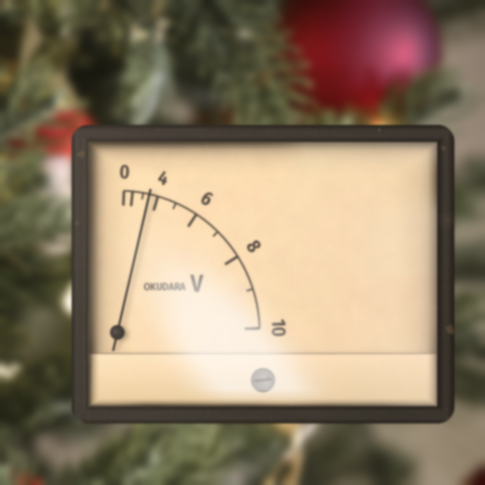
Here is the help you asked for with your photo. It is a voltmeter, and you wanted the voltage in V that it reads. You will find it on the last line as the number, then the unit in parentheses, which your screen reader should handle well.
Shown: 3.5 (V)
